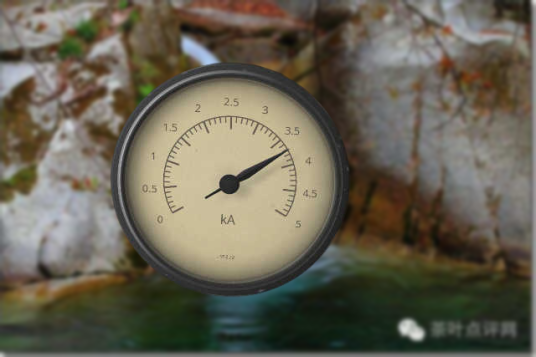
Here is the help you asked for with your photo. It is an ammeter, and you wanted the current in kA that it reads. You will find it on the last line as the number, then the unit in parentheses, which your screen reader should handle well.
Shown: 3.7 (kA)
